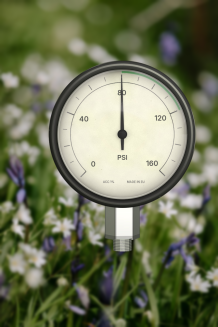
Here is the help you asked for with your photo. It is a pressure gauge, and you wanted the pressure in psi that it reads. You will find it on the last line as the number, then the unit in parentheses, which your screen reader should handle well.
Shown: 80 (psi)
